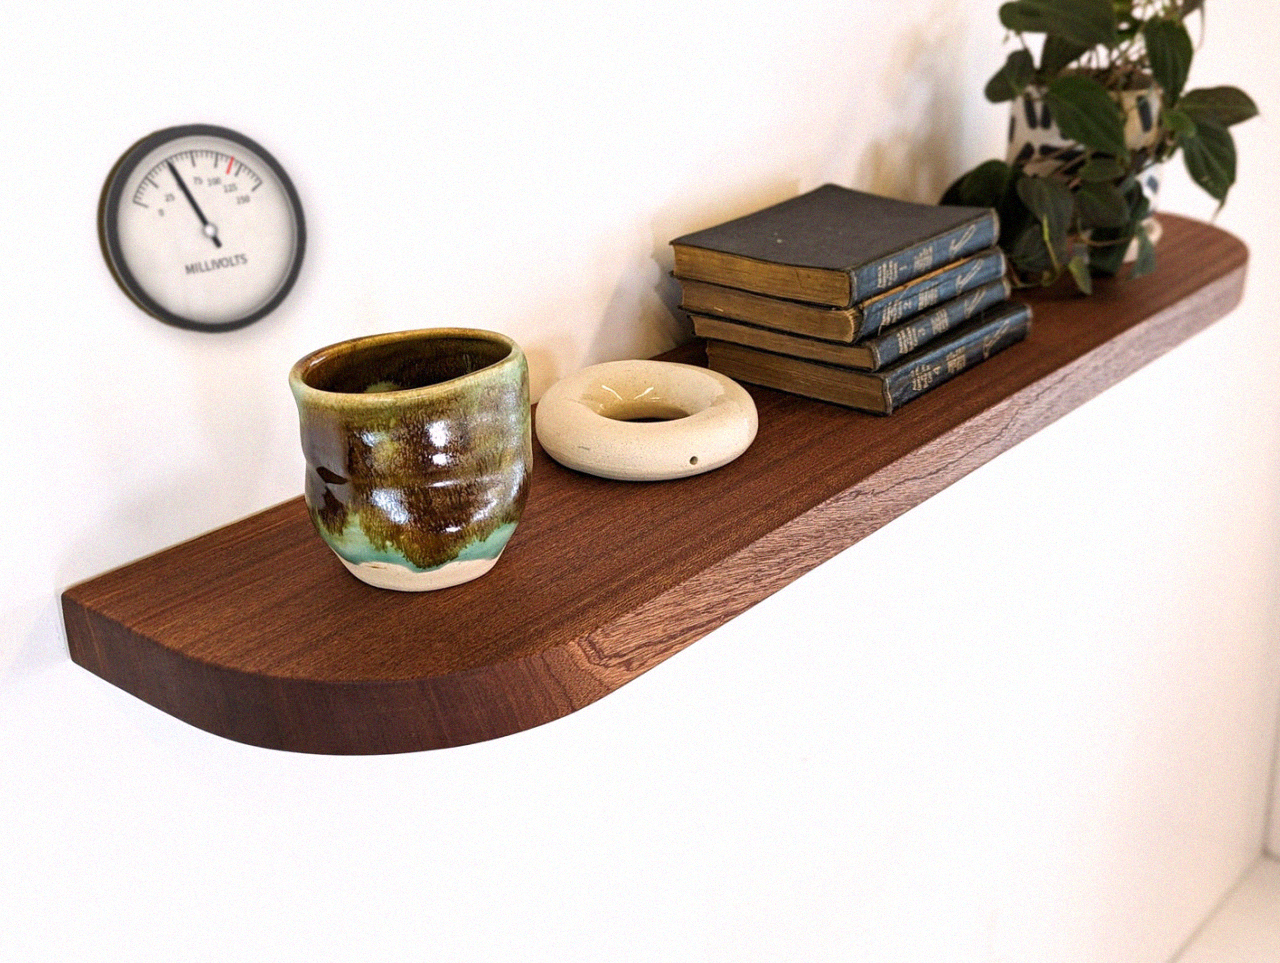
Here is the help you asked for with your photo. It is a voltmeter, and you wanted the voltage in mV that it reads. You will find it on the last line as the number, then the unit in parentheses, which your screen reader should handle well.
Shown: 50 (mV)
